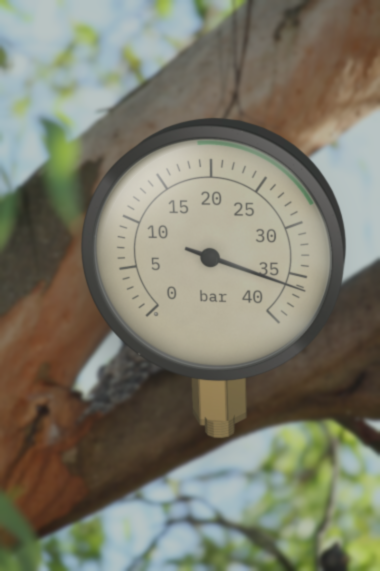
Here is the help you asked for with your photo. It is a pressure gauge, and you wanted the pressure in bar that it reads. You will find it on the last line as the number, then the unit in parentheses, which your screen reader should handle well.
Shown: 36 (bar)
